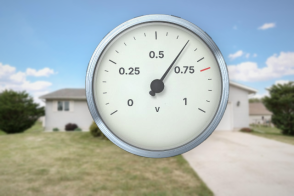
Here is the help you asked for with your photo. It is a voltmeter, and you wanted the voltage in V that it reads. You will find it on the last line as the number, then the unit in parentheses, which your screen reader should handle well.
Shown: 0.65 (V)
